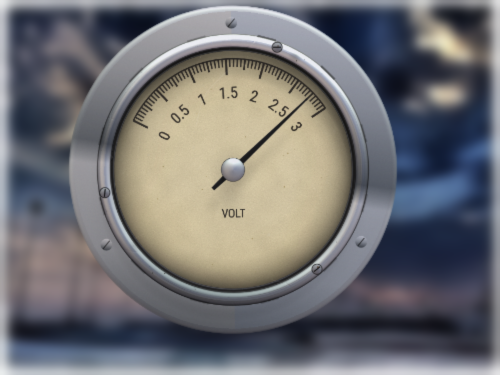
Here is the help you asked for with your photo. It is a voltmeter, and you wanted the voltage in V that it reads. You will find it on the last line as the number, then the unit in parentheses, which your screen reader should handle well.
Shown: 2.75 (V)
